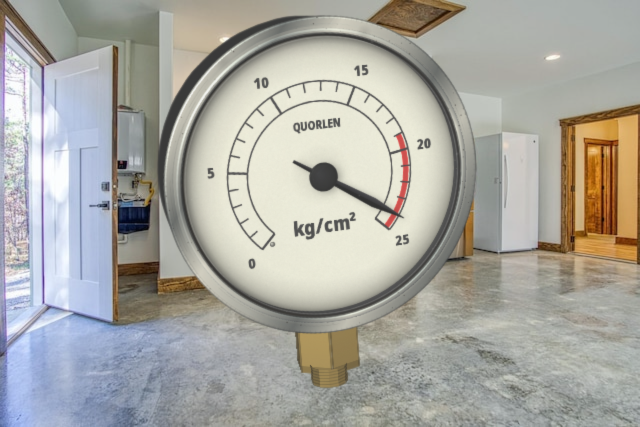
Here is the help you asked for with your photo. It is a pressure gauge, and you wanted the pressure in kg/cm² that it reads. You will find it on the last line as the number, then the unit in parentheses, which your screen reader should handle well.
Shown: 24 (kg/cm²)
